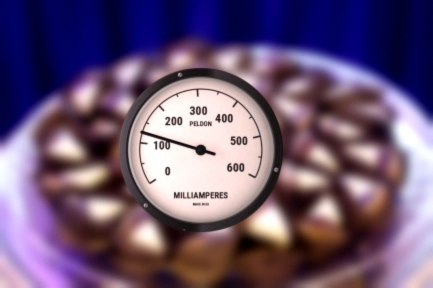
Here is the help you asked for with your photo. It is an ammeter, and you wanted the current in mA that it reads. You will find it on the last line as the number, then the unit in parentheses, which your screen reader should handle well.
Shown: 125 (mA)
